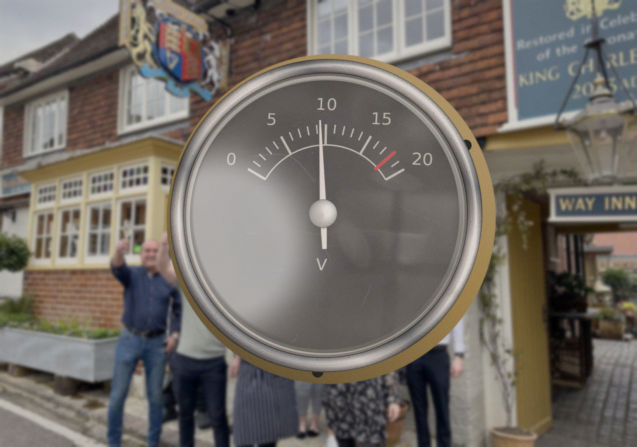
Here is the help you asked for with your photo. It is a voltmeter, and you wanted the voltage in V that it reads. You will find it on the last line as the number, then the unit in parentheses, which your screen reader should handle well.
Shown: 9.5 (V)
